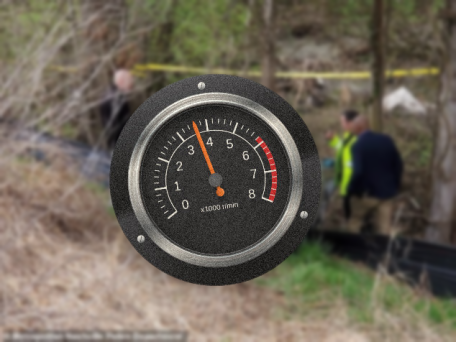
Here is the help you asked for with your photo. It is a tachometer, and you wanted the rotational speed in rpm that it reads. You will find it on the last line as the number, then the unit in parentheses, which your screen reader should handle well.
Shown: 3600 (rpm)
